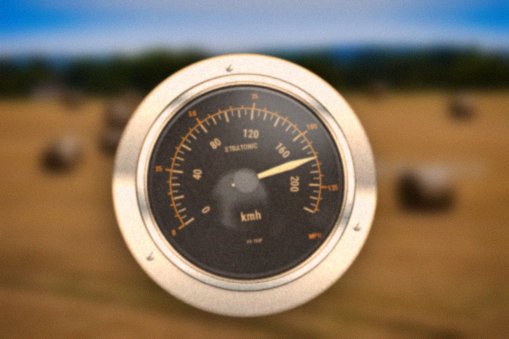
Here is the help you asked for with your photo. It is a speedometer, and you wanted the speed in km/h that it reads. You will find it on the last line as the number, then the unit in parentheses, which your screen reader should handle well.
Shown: 180 (km/h)
